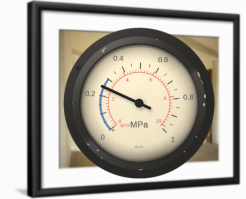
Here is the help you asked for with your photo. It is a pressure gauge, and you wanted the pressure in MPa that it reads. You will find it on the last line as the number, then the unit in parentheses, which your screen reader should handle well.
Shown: 0.25 (MPa)
